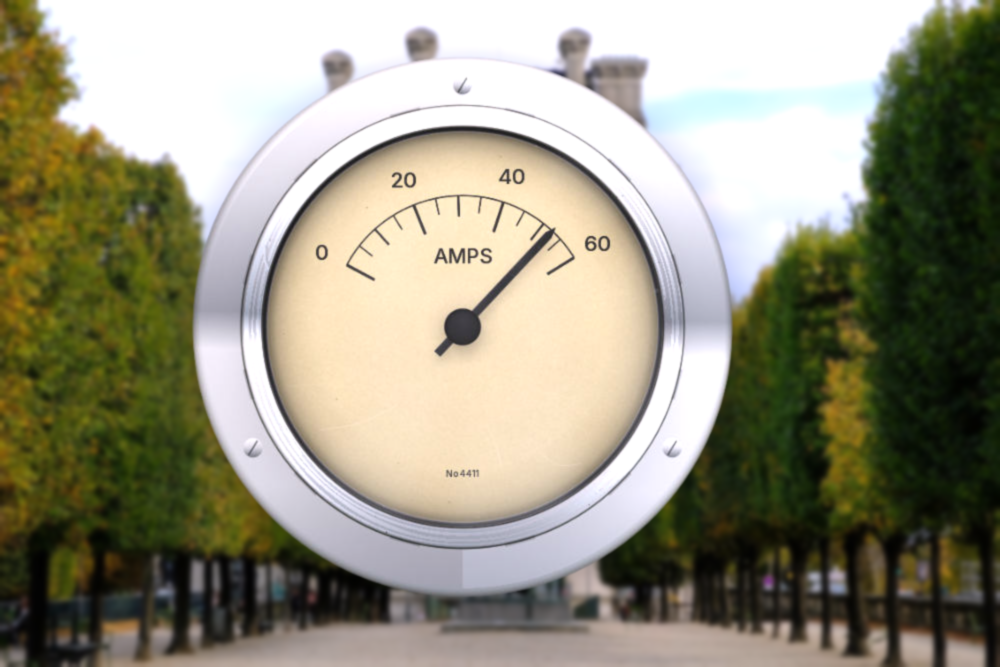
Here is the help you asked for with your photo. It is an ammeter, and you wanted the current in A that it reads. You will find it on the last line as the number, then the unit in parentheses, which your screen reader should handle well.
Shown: 52.5 (A)
